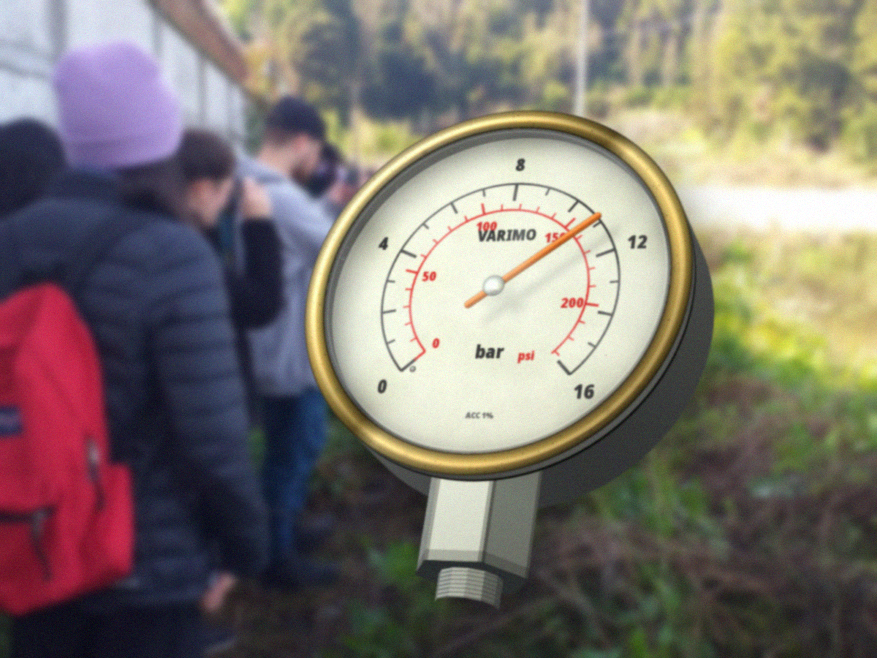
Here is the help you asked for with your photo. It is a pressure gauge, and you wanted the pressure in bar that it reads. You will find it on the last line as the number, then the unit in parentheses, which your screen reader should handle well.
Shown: 11 (bar)
